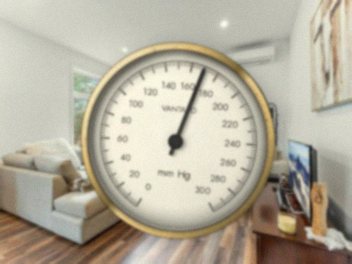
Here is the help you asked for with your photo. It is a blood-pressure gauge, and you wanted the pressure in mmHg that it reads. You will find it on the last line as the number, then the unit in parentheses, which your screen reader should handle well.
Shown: 170 (mmHg)
